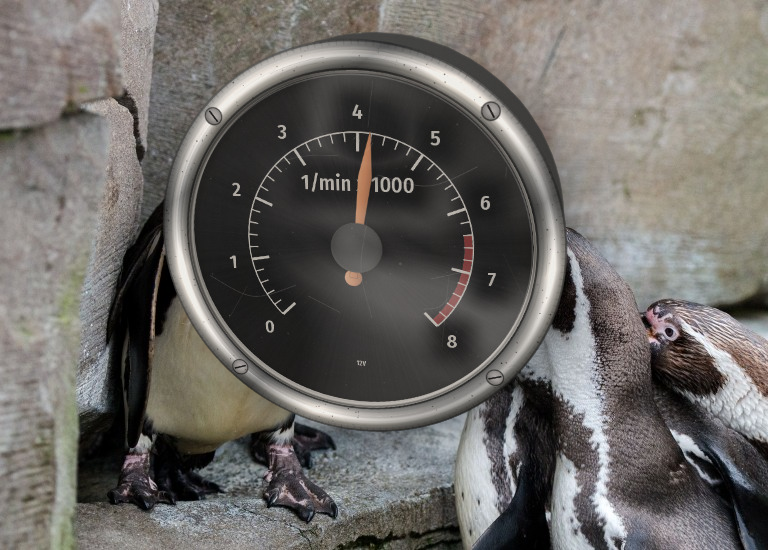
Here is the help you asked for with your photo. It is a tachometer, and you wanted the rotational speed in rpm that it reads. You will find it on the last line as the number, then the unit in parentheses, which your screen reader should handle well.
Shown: 4200 (rpm)
